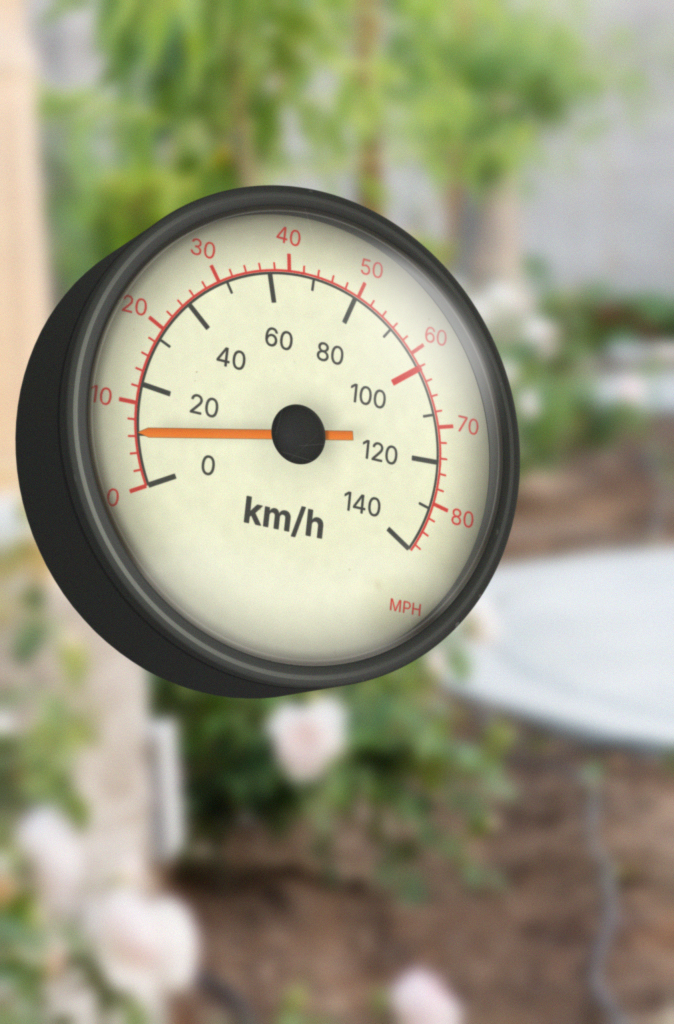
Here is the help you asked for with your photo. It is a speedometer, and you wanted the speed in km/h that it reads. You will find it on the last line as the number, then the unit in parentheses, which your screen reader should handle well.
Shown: 10 (km/h)
